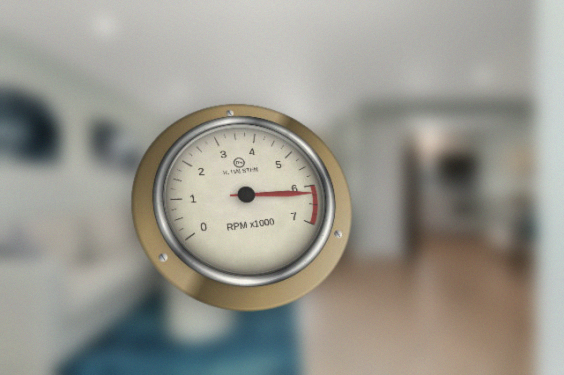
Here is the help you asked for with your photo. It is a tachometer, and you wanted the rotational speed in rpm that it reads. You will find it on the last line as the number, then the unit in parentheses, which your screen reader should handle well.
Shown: 6250 (rpm)
